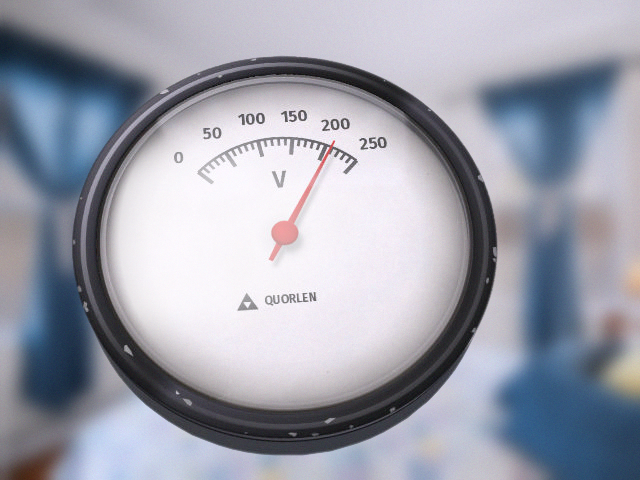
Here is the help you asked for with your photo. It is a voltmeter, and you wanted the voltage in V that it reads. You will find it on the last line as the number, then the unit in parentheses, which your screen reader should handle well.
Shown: 210 (V)
